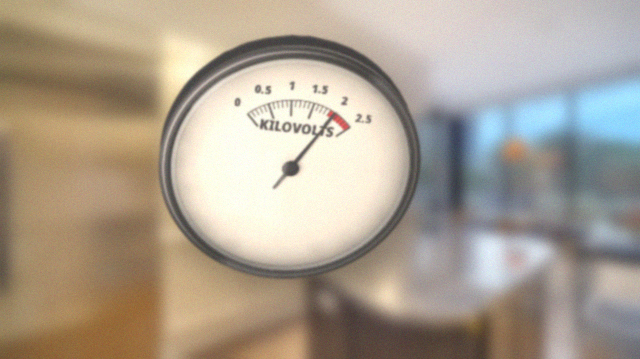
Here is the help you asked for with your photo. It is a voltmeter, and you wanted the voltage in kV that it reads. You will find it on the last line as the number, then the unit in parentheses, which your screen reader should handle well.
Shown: 2 (kV)
